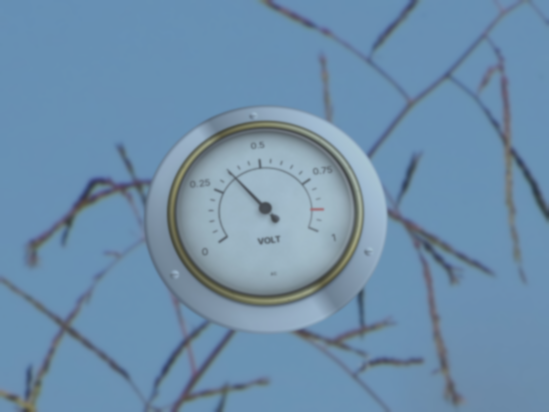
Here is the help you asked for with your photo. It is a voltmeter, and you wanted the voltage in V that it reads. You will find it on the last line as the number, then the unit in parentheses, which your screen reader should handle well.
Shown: 0.35 (V)
